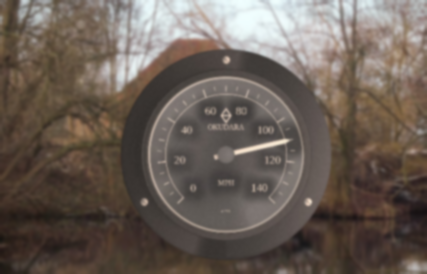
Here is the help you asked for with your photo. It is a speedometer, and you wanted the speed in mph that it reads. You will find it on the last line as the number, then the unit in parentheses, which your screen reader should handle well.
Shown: 110 (mph)
